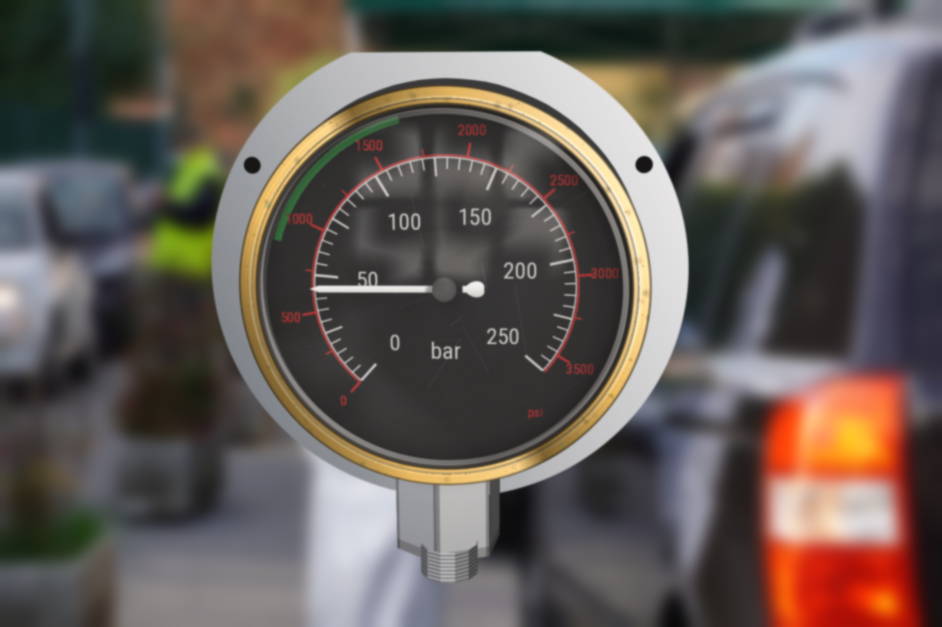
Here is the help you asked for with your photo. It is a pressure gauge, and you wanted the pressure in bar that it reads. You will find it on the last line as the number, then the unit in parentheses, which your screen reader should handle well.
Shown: 45 (bar)
